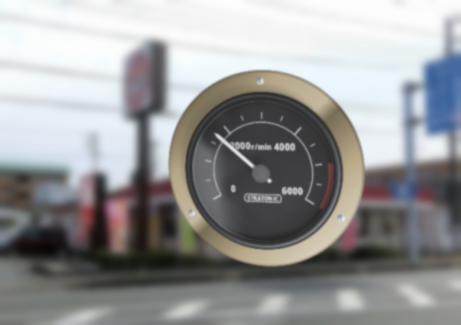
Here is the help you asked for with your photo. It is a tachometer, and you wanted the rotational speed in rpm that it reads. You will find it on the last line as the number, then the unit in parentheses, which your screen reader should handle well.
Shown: 1750 (rpm)
